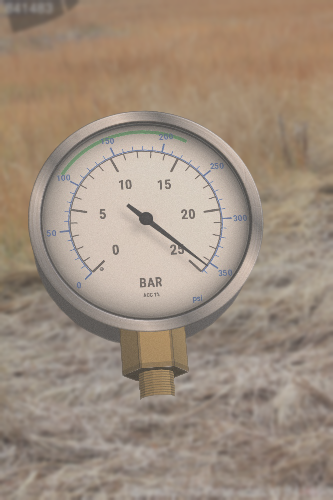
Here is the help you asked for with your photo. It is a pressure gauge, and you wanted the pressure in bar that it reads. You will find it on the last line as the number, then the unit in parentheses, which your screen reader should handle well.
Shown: 24.5 (bar)
